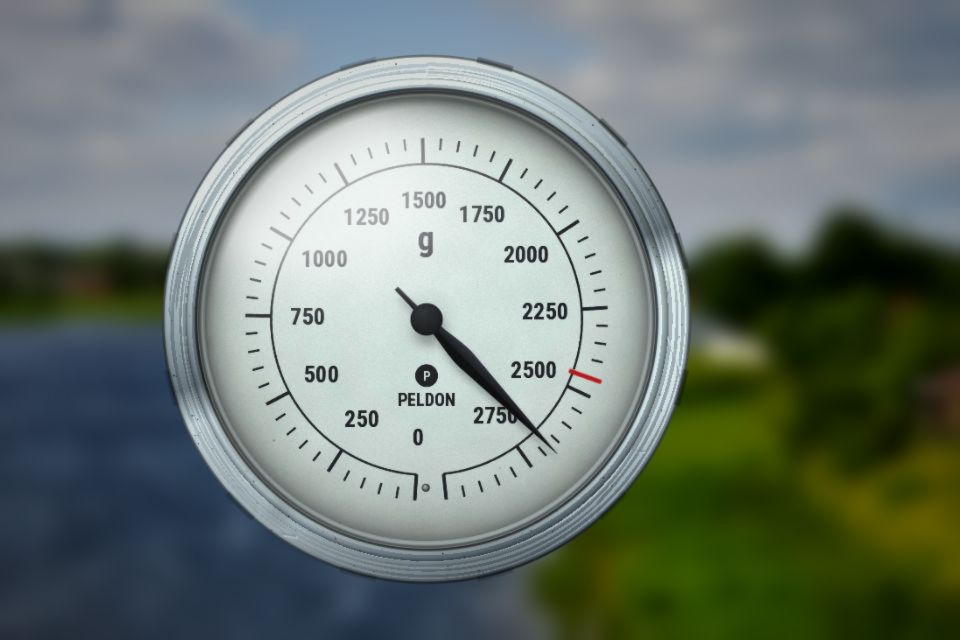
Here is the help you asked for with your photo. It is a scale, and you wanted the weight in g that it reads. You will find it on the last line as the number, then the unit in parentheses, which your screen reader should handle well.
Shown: 2675 (g)
